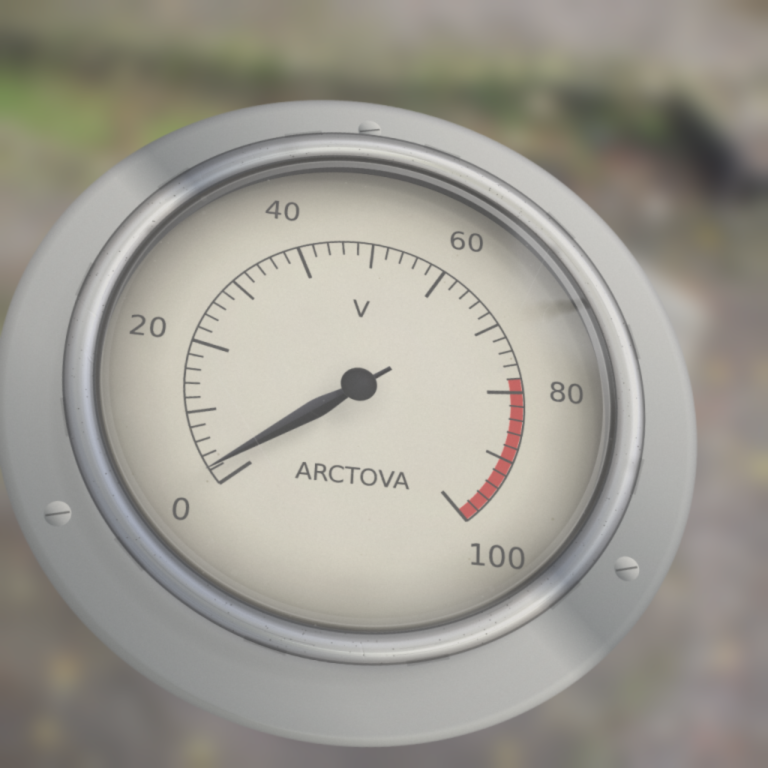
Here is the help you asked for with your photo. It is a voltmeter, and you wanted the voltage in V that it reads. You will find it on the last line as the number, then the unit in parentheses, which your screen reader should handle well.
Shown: 2 (V)
